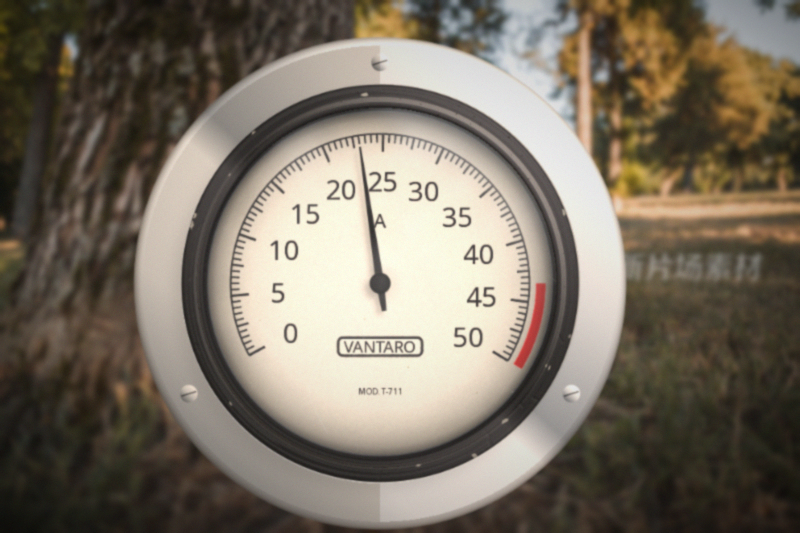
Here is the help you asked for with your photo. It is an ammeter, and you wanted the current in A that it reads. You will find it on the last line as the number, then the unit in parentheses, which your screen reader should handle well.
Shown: 23 (A)
